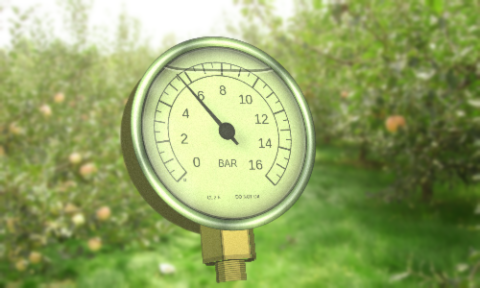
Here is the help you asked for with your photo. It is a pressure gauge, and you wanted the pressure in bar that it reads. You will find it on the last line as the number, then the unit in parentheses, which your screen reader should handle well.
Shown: 5.5 (bar)
